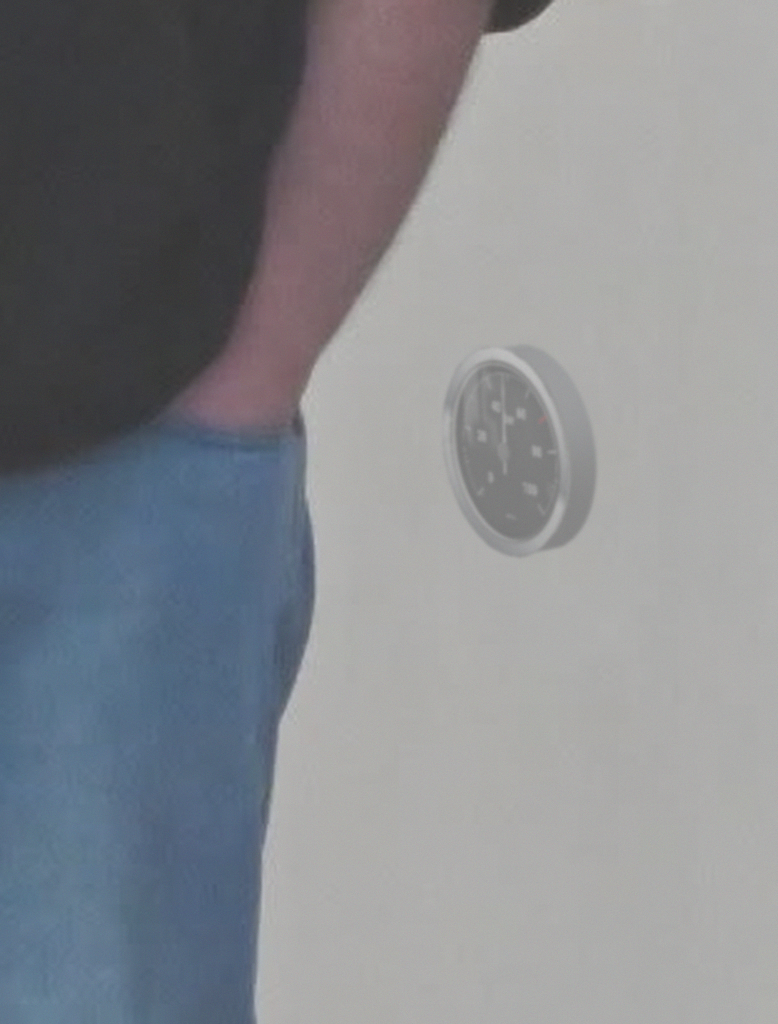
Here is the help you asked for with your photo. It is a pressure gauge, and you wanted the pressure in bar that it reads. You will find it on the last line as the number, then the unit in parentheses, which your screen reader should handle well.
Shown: 50 (bar)
